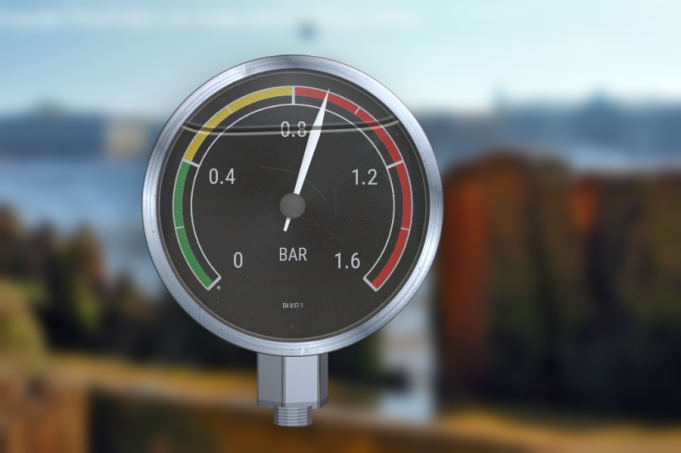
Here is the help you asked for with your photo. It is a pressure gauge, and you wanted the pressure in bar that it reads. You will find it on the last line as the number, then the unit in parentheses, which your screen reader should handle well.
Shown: 0.9 (bar)
